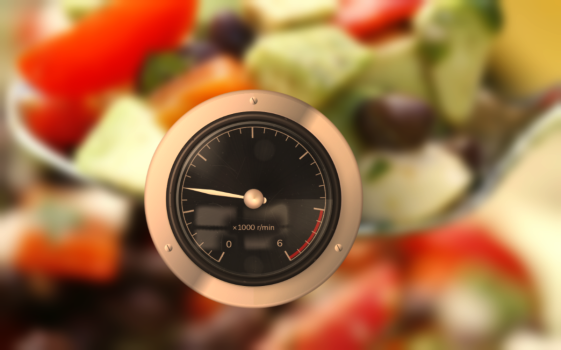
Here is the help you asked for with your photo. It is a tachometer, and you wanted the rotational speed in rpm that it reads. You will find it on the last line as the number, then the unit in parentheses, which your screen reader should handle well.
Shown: 1400 (rpm)
